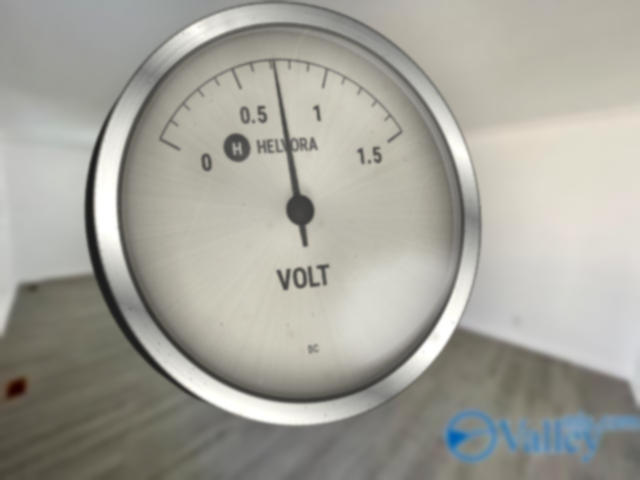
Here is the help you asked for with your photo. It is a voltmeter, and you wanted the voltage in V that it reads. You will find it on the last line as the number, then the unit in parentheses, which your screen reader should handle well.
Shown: 0.7 (V)
